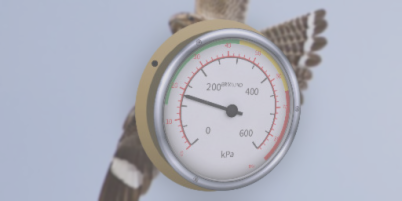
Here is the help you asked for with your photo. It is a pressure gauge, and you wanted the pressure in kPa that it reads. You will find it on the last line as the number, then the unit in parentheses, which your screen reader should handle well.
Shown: 125 (kPa)
